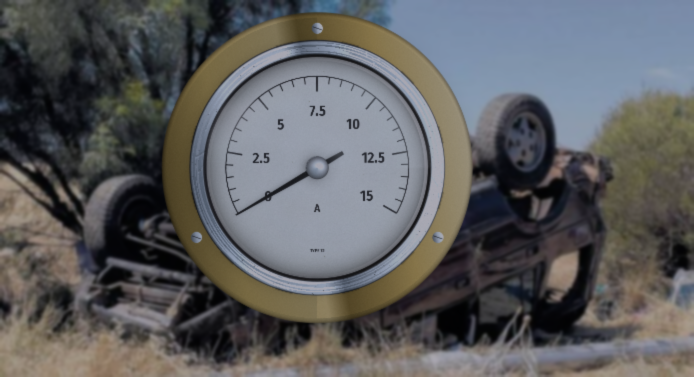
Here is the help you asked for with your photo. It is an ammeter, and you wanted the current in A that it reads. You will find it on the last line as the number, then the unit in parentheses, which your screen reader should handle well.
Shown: 0 (A)
